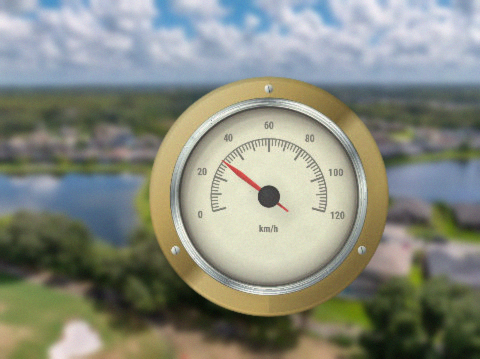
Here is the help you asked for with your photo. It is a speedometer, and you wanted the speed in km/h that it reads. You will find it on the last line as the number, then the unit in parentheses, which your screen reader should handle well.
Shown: 30 (km/h)
